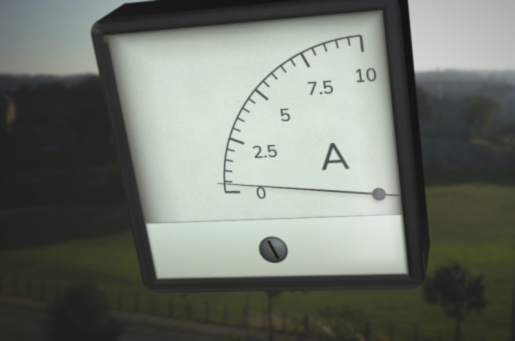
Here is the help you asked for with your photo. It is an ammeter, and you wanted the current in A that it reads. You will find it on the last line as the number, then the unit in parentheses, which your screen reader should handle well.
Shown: 0.5 (A)
